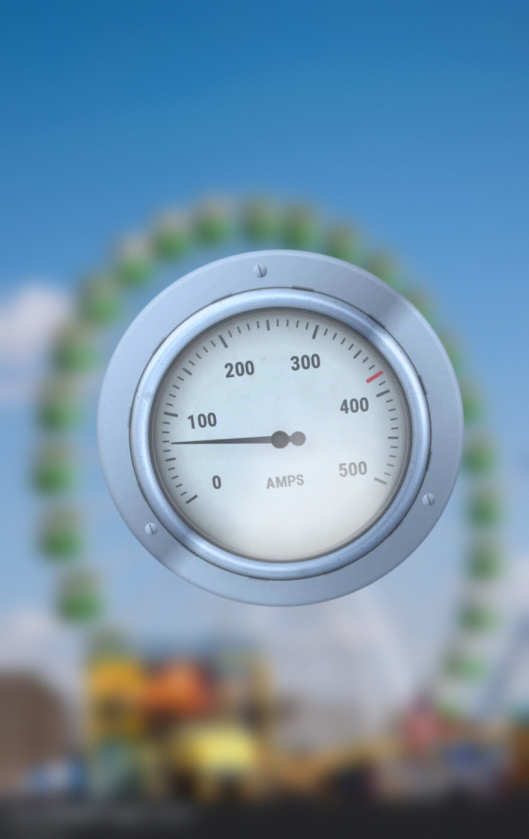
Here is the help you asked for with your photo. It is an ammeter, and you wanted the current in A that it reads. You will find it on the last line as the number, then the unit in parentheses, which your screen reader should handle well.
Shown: 70 (A)
